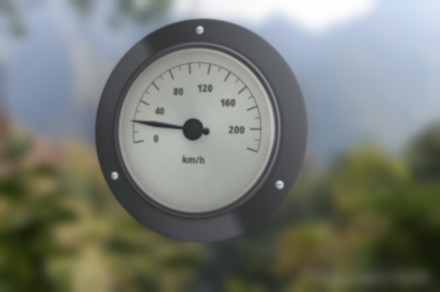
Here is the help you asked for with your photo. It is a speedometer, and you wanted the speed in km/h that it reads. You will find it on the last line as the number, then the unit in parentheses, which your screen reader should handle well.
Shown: 20 (km/h)
